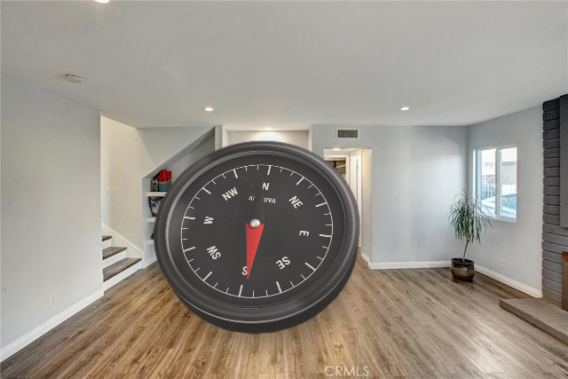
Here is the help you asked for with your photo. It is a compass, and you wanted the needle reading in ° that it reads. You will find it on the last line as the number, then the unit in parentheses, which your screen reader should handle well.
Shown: 175 (°)
